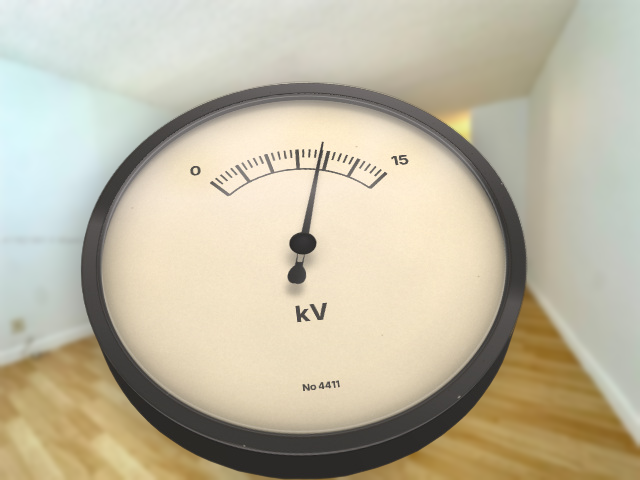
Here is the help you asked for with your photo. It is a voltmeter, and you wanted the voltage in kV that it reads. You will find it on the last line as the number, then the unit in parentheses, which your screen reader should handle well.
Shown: 9.5 (kV)
